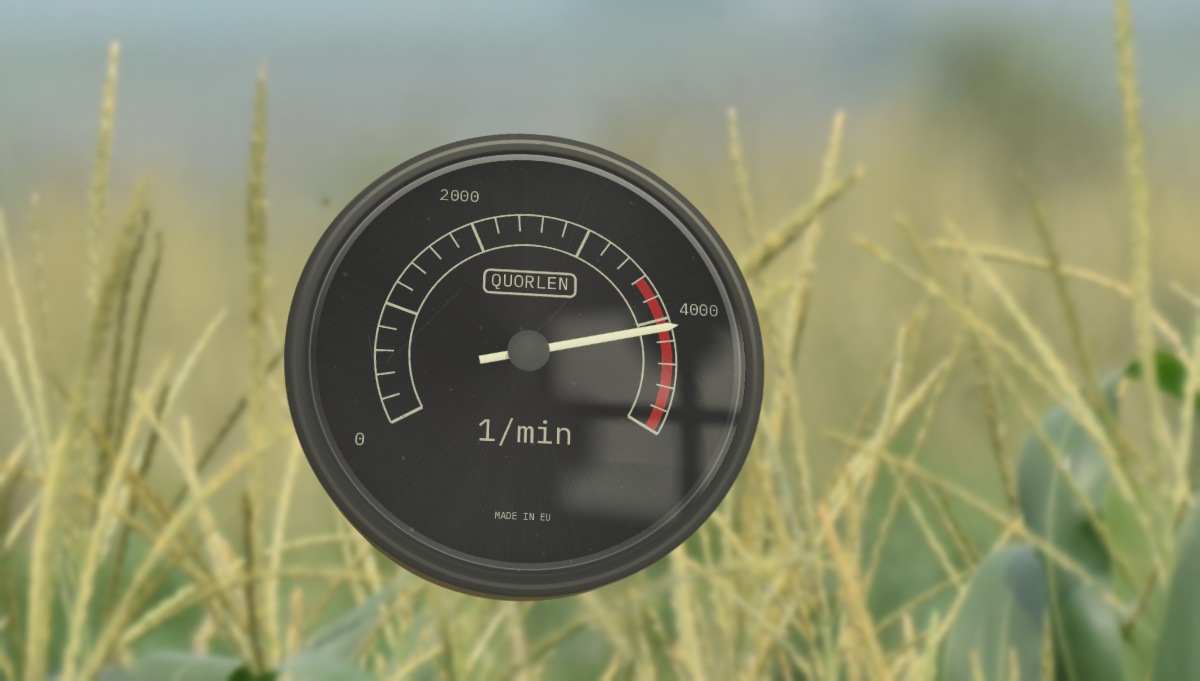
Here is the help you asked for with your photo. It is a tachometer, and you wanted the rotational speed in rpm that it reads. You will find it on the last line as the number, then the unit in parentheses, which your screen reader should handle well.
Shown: 4100 (rpm)
